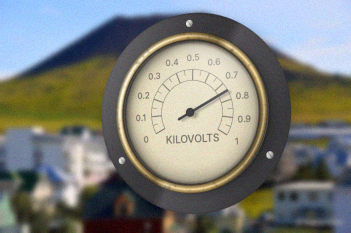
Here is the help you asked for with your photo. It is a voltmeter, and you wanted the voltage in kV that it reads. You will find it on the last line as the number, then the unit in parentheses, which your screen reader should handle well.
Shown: 0.75 (kV)
